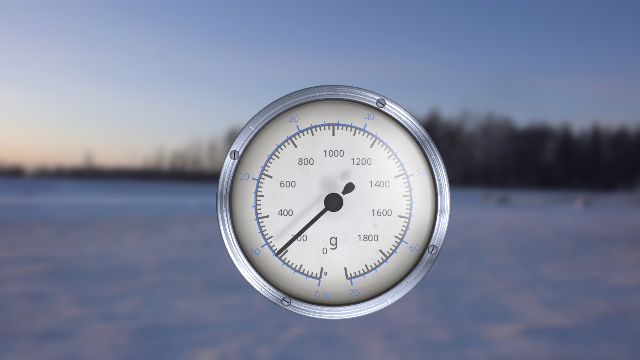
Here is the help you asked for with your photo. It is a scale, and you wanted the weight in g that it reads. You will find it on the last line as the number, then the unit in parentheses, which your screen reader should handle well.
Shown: 220 (g)
